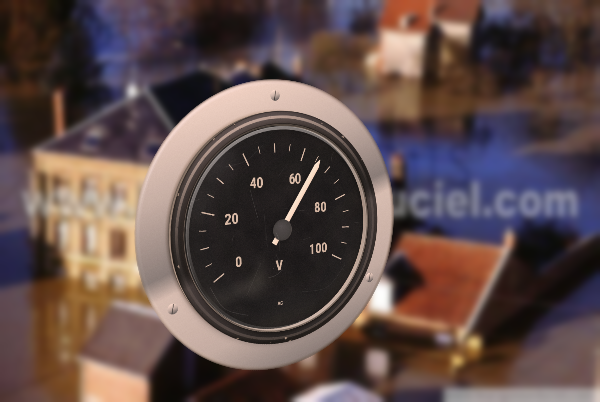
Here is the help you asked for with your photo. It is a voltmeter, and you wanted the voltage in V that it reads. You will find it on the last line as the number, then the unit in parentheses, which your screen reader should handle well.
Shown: 65 (V)
